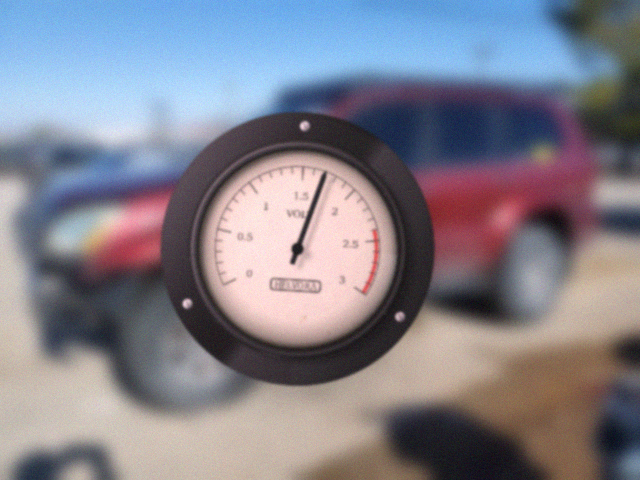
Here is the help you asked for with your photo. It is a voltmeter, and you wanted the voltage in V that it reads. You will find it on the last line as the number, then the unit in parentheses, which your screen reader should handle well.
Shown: 1.7 (V)
